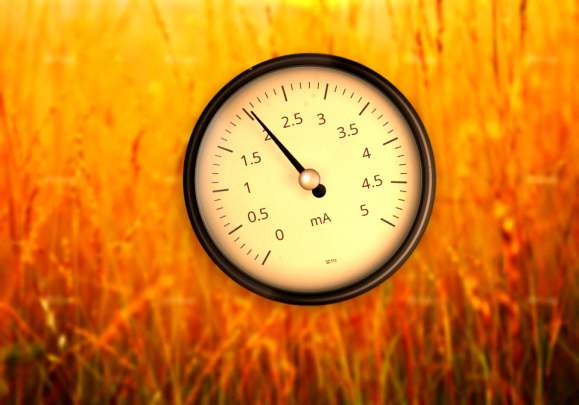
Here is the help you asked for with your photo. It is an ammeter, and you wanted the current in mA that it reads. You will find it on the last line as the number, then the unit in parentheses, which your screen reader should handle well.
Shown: 2.05 (mA)
